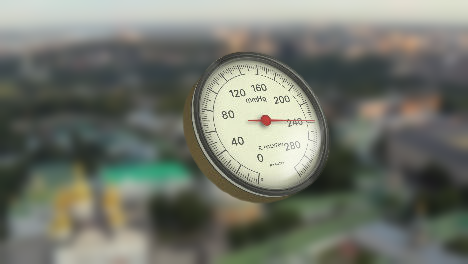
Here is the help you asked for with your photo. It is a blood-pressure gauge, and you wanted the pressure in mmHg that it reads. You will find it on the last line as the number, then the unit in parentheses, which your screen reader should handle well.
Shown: 240 (mmHg)
